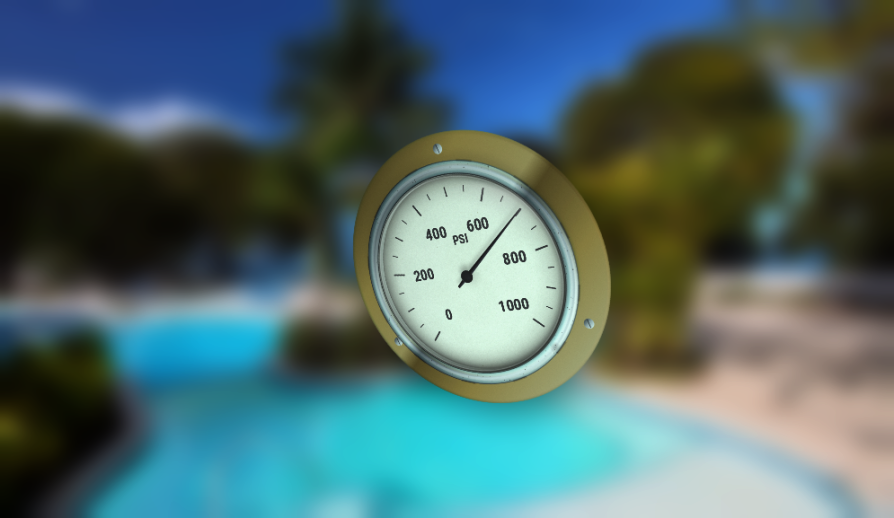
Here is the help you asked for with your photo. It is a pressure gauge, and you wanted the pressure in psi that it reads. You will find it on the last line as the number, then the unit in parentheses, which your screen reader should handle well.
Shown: 700 (psi)
